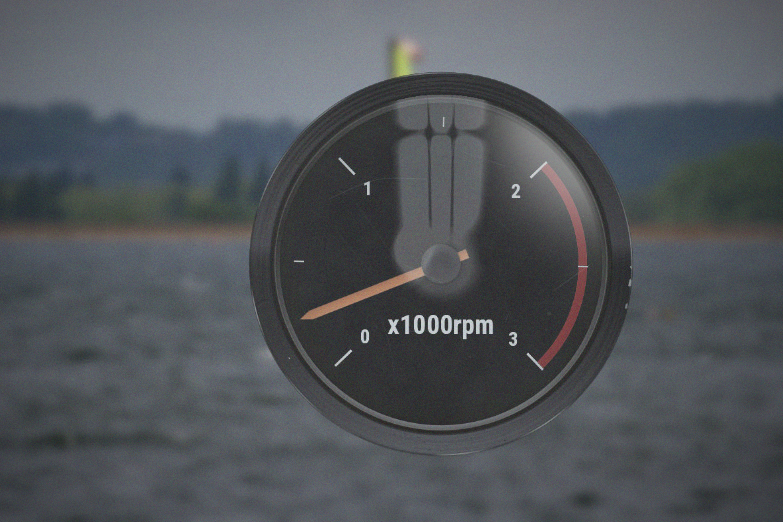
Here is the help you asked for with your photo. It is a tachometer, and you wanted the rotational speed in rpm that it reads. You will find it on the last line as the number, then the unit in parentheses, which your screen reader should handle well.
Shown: 250 (rpm)
